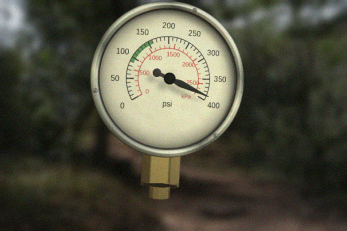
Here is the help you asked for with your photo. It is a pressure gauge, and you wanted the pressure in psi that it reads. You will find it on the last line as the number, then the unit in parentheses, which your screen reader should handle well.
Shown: 390 (psi)
